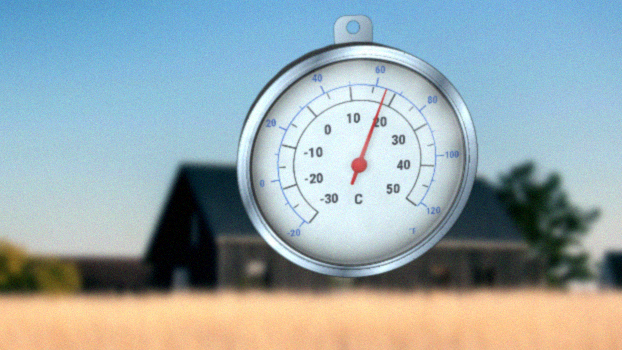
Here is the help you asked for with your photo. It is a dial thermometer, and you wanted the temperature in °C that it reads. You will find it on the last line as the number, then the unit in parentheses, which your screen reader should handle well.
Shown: 17.5 (°C)
